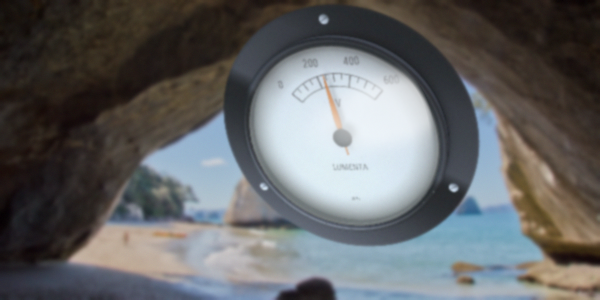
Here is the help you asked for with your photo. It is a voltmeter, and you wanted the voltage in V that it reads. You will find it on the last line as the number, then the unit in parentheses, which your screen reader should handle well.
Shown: 250 (V)
